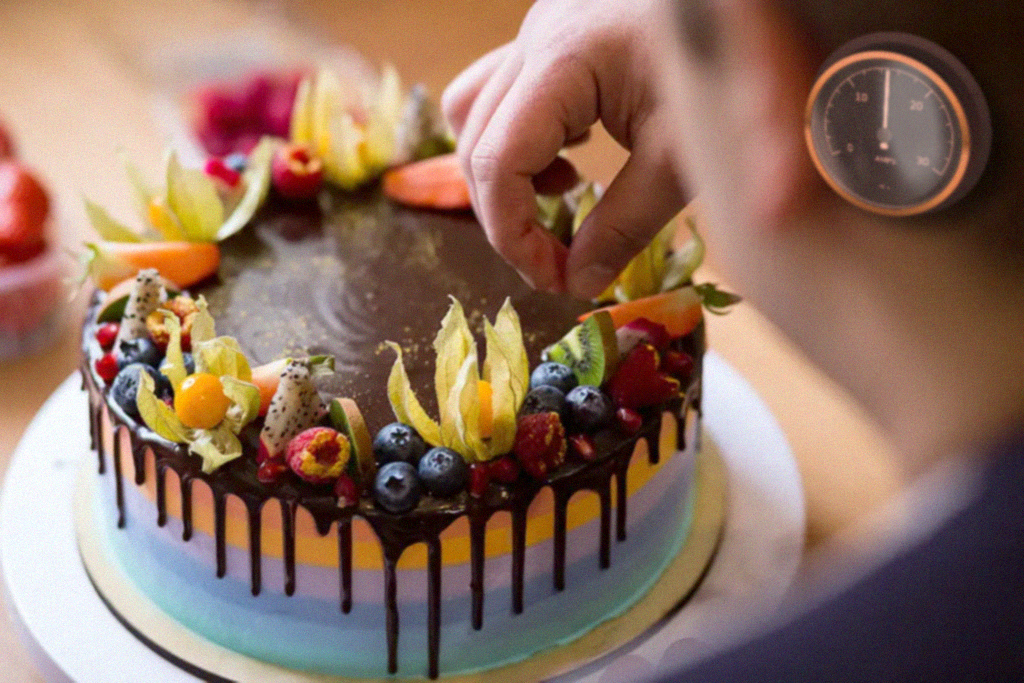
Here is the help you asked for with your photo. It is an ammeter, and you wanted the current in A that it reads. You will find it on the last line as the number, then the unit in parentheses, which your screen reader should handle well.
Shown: 15 (A)
